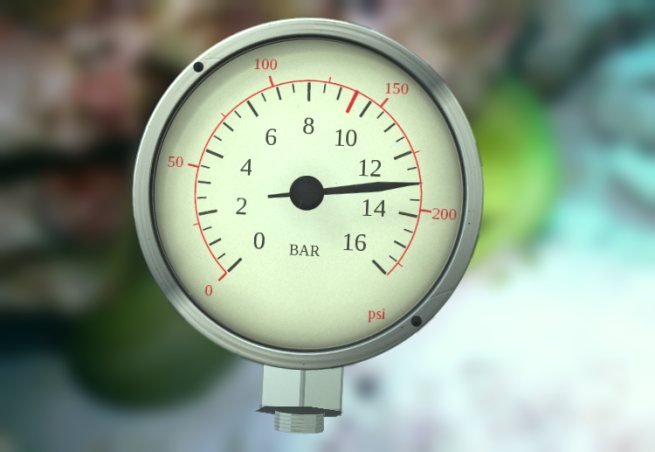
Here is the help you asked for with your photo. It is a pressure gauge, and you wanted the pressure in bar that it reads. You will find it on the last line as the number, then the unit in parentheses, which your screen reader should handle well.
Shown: 13 (bar)
